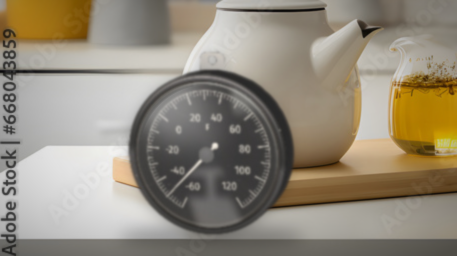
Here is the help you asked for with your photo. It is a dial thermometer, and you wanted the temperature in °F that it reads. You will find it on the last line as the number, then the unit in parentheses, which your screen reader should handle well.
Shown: -50 (°F)
